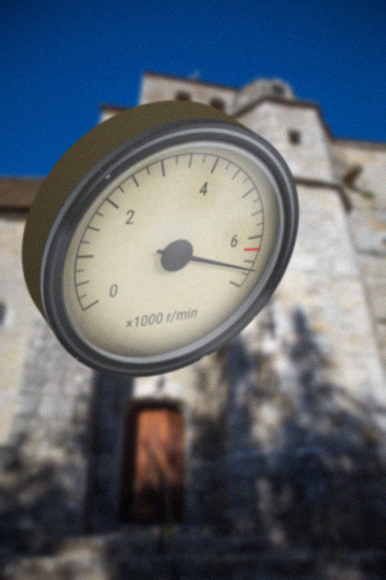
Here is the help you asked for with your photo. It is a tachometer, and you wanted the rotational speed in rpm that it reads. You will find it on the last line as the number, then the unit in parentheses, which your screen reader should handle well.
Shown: 6625 (rpm)
